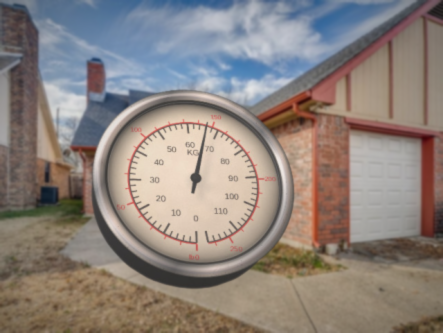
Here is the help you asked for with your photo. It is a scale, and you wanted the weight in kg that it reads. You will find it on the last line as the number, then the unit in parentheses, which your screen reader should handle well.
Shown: 66 (kg)
